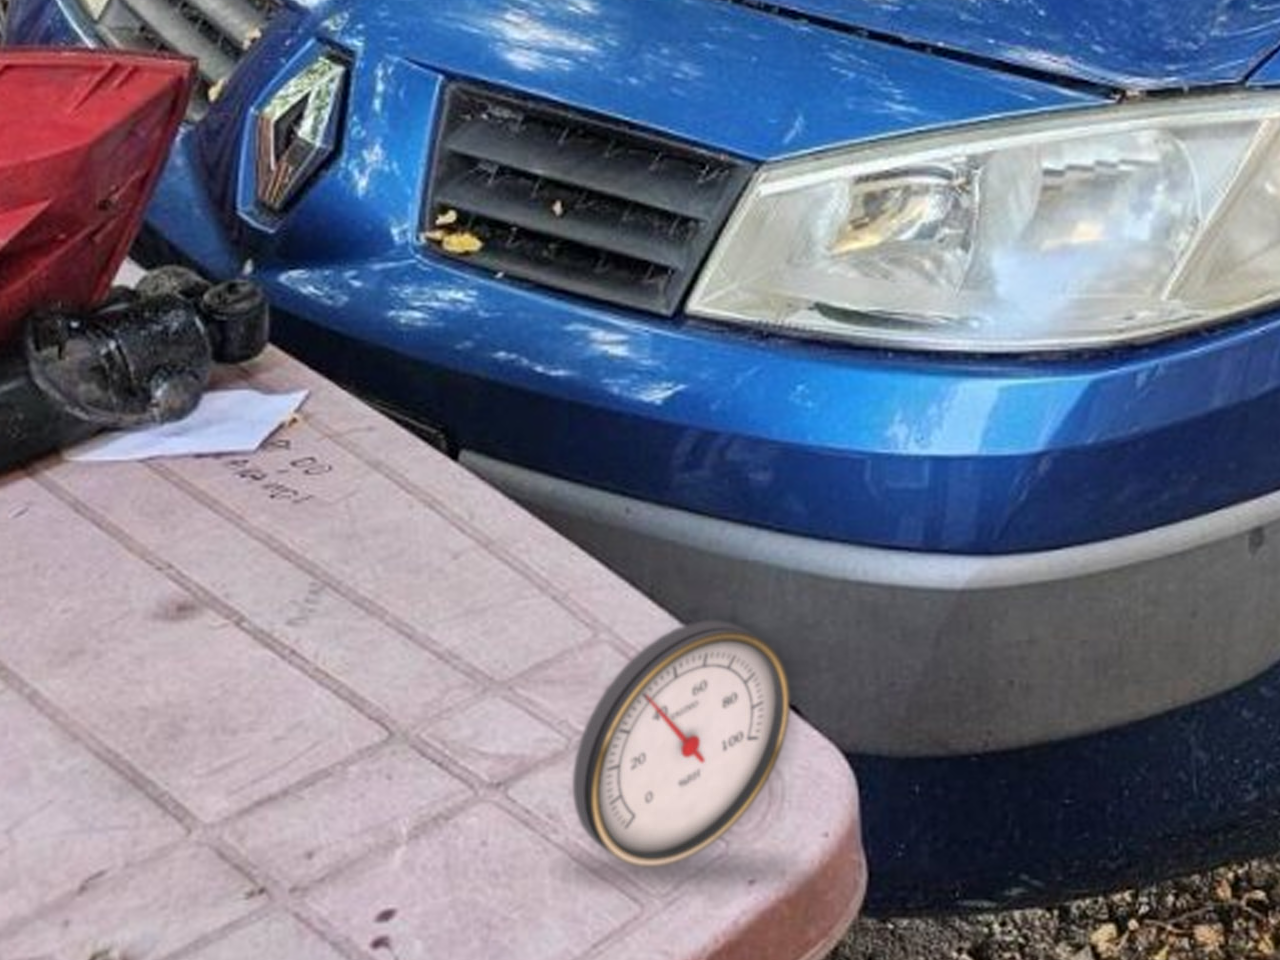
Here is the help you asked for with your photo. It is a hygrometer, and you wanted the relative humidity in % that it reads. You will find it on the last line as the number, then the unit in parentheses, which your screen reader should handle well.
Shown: 40 (%)
